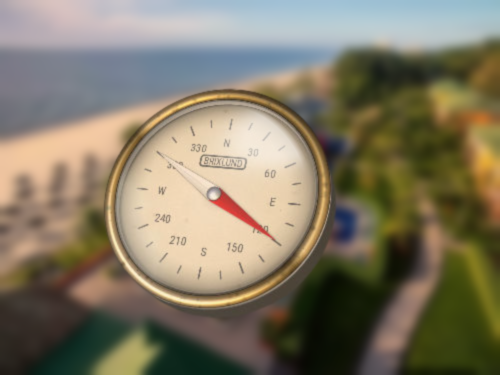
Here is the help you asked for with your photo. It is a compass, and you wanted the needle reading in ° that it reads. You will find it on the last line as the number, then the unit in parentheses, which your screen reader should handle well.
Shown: 120 (°)
